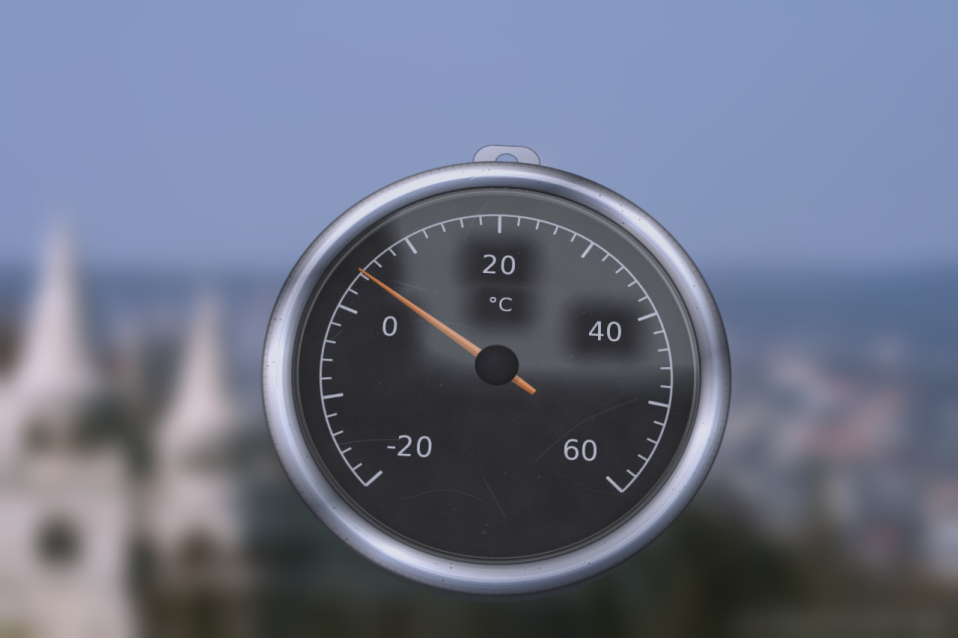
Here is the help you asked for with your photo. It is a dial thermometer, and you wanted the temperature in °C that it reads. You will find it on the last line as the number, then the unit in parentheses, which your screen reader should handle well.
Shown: 4 (°C)
